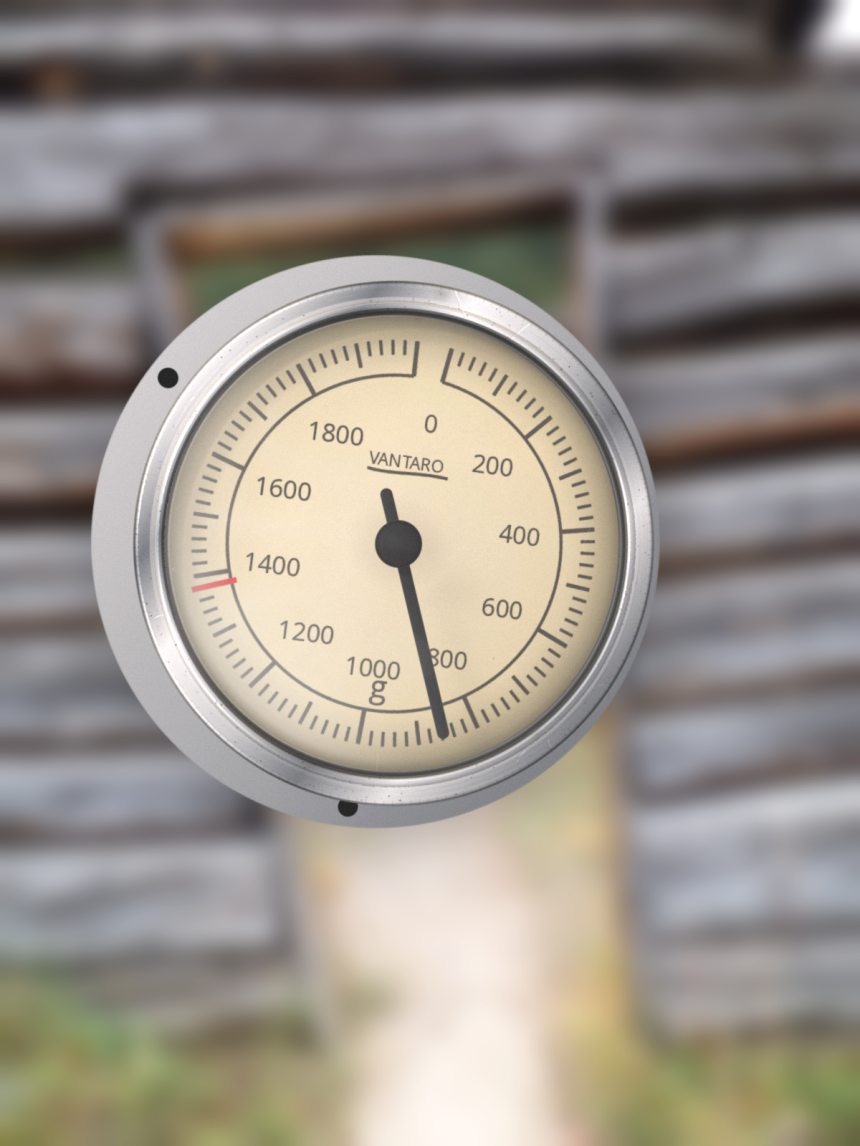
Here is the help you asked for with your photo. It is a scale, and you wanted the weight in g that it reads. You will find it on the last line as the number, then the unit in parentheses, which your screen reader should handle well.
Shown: 860 (g)
